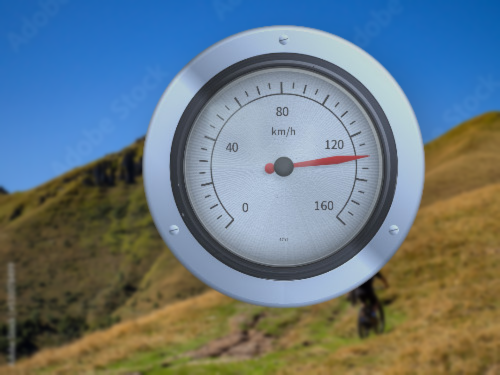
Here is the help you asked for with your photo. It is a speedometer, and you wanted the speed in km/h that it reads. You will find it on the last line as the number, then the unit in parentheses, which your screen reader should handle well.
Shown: 130 (km/h)
